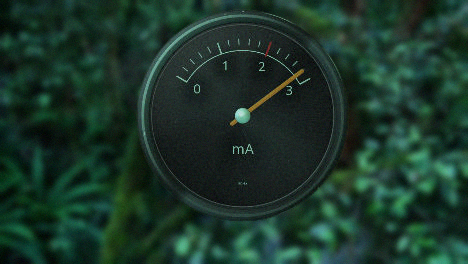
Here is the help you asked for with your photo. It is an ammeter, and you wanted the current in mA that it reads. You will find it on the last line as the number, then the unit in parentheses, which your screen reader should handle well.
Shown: 2.8 (mA)
